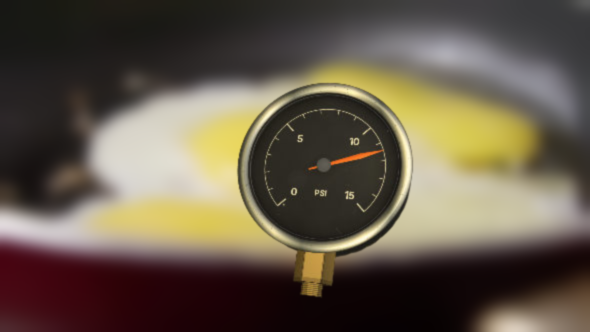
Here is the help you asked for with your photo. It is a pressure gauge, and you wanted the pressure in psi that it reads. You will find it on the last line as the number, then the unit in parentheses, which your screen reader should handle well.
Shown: 11.5 (psi)
